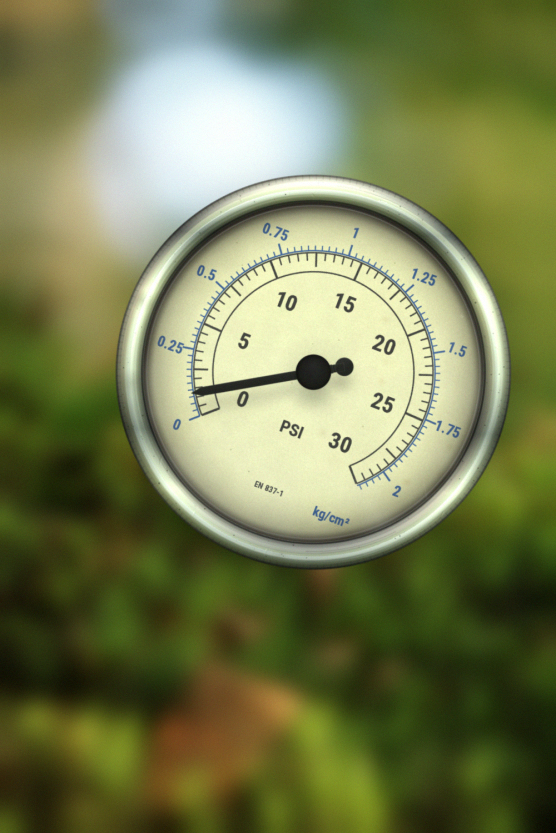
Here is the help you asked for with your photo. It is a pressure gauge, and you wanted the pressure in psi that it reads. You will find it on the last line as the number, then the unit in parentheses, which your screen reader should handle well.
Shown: 1.25 (psi)
